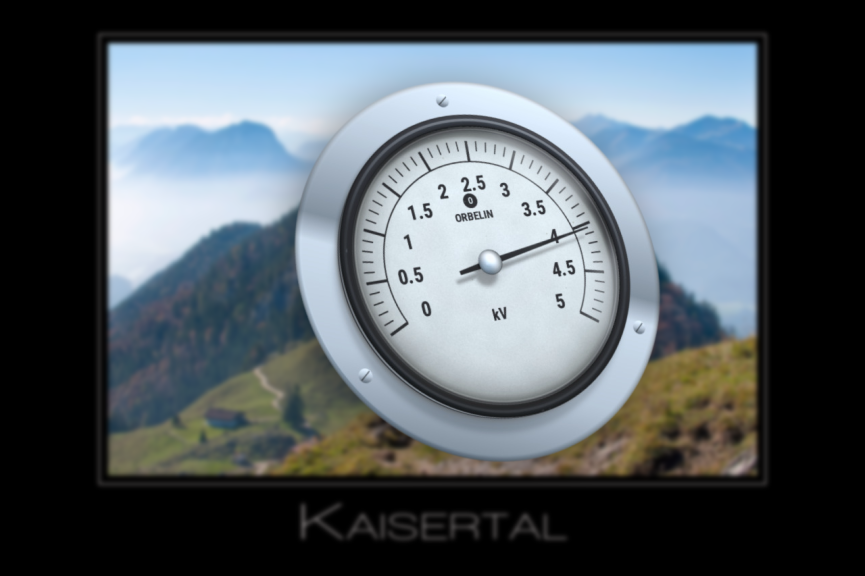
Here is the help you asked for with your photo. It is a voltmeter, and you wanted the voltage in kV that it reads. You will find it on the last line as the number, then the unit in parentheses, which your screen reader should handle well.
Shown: 4.05 (kV)
